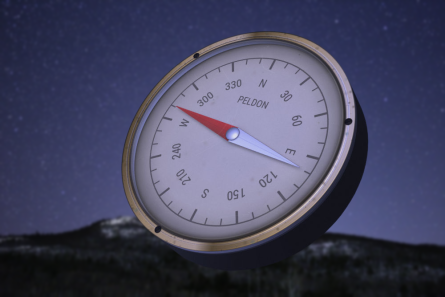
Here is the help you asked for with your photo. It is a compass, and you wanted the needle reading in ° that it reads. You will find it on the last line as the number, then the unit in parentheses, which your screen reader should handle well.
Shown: 280 (°)
